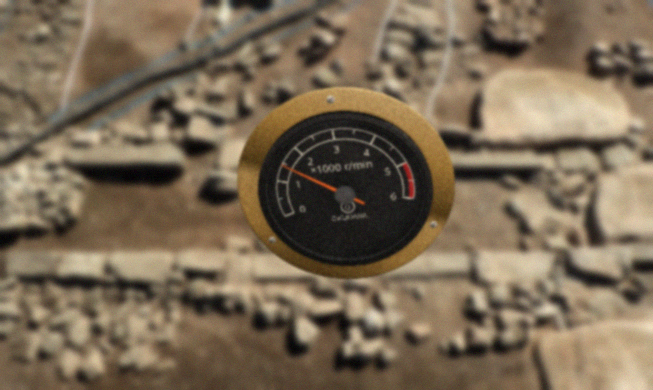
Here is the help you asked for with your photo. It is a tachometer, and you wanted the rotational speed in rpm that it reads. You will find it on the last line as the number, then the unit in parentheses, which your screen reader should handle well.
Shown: 1500 (rpm)
